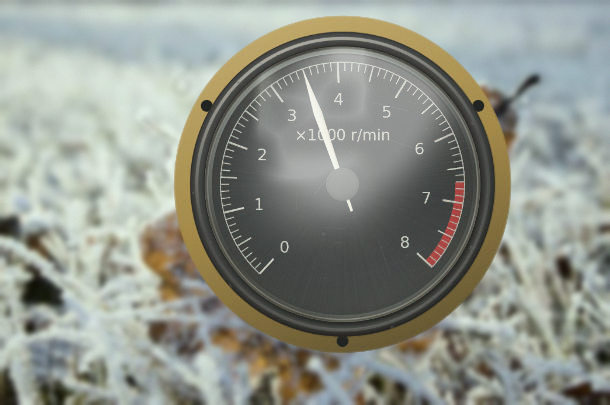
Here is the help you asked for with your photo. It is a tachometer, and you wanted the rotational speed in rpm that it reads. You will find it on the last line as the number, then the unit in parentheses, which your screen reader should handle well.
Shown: 3500 (rpm)
